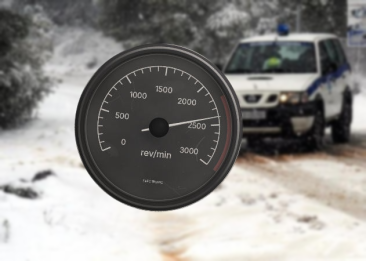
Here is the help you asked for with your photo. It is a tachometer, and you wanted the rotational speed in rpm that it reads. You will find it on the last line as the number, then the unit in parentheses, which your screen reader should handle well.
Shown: 2400 (rpm)
